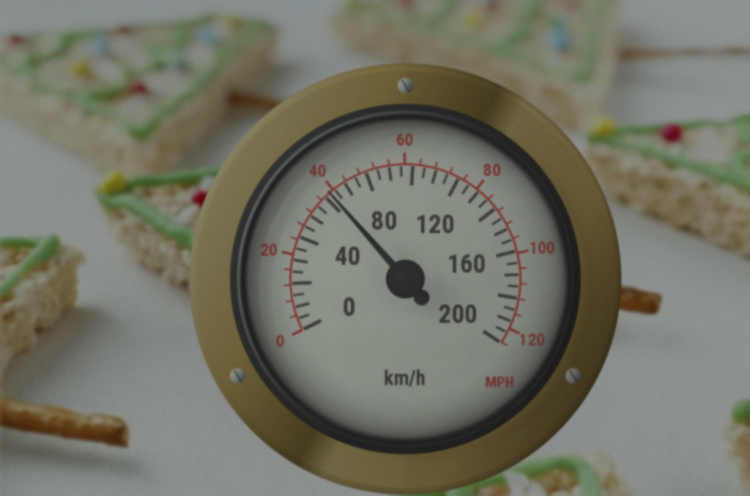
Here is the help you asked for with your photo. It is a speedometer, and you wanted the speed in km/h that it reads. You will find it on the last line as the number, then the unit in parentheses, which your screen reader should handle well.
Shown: 62.5 (km/h)
